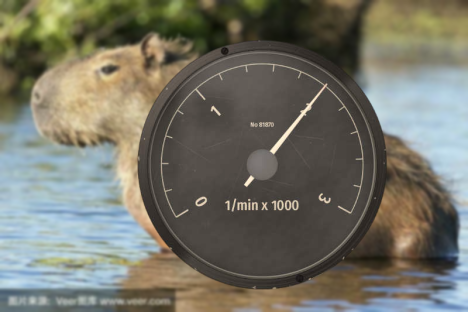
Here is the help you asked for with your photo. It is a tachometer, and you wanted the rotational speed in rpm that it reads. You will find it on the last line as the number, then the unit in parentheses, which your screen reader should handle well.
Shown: 2000 (rpm)
